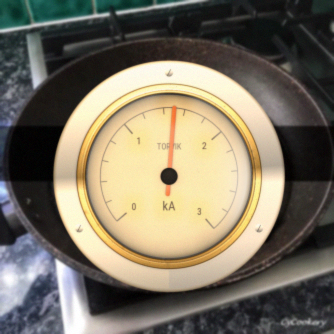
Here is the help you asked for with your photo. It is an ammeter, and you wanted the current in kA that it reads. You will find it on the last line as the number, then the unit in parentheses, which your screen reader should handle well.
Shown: 1.5 (kA)
